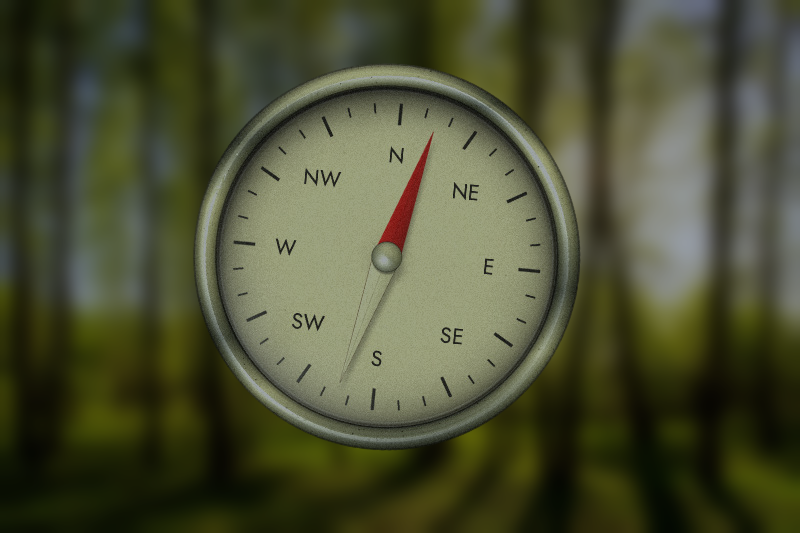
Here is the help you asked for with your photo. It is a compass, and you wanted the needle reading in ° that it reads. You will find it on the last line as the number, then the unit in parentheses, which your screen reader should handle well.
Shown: 15 (°)
